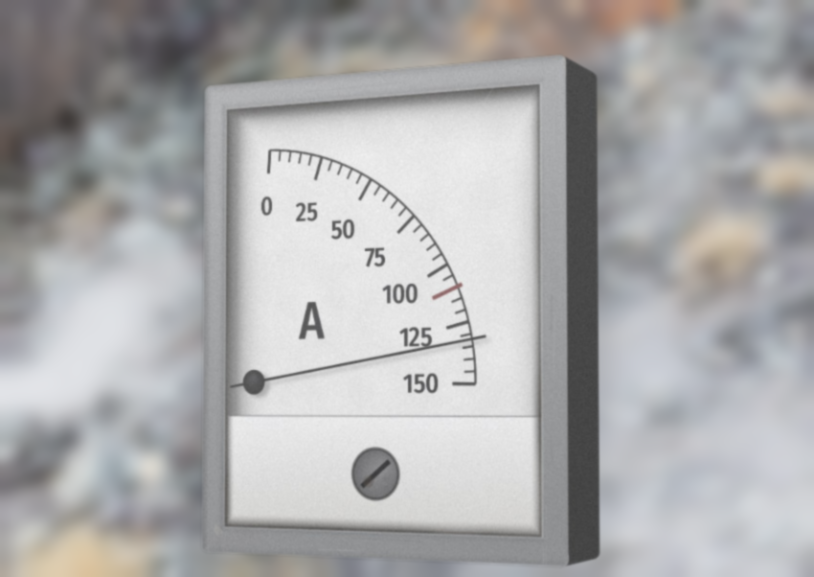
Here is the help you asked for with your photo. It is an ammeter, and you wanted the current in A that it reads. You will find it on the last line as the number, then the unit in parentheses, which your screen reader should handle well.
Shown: 132.5 (A)
